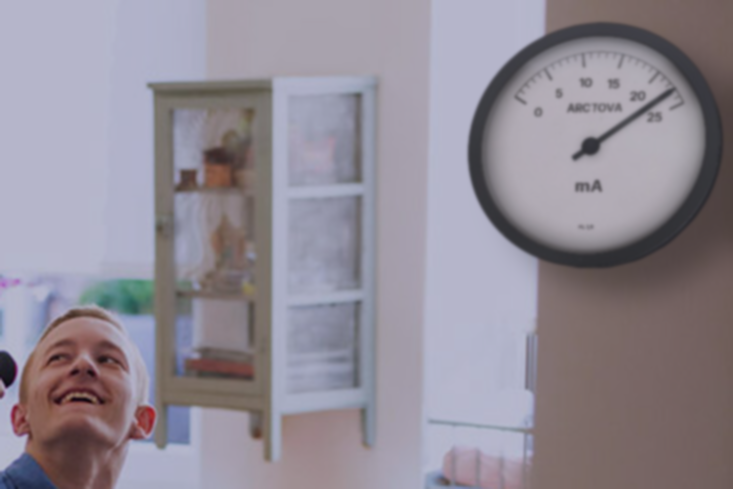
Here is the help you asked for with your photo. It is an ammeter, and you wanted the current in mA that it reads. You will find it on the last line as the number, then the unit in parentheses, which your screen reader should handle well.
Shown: 23 (mA)
